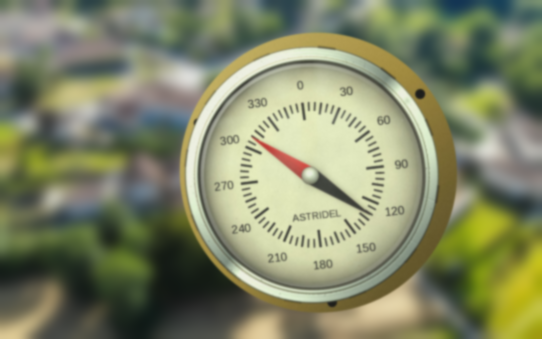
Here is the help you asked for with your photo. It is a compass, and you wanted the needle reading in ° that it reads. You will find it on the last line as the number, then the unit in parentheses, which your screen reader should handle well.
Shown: 310 (°)
